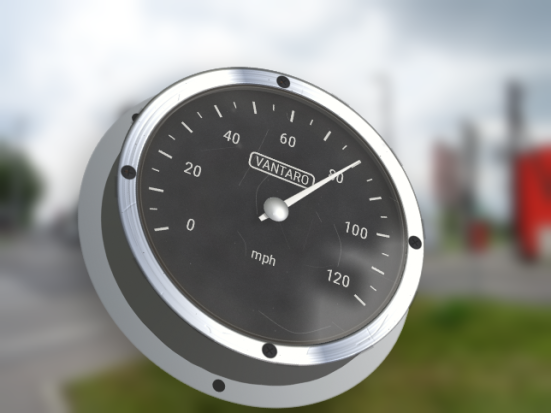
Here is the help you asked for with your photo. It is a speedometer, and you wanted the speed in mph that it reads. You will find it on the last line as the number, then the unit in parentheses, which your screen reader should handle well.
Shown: 80 (mph)
